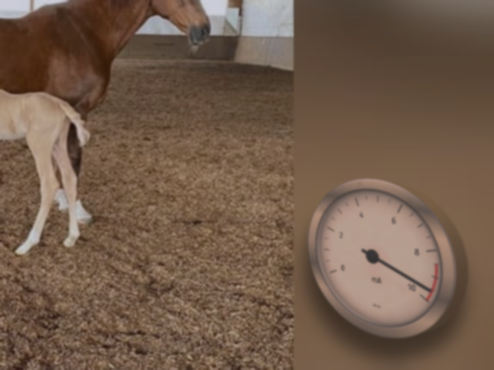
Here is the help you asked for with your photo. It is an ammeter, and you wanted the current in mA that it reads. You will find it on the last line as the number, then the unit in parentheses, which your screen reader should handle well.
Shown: 9.5 (mA)
